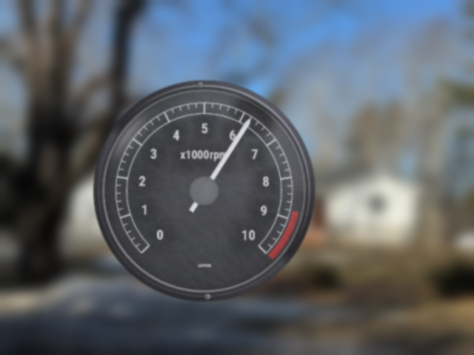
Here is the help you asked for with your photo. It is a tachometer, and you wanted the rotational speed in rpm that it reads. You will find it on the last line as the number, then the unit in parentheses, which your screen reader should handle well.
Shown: 6200 (rpm)
